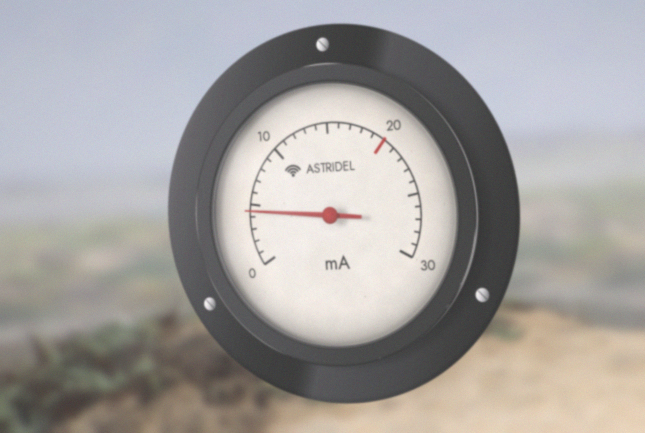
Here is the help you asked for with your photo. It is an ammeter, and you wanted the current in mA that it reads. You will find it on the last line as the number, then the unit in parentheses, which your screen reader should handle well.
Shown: 4.5 (mA)
